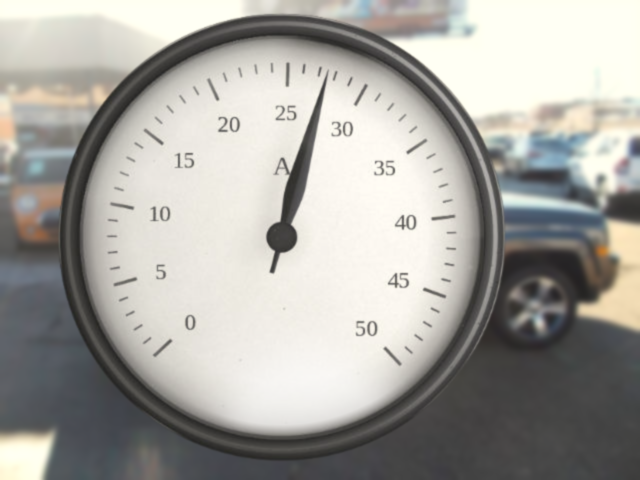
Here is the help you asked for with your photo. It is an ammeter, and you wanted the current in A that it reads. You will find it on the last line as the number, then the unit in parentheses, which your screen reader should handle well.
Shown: 27.5 (A)
